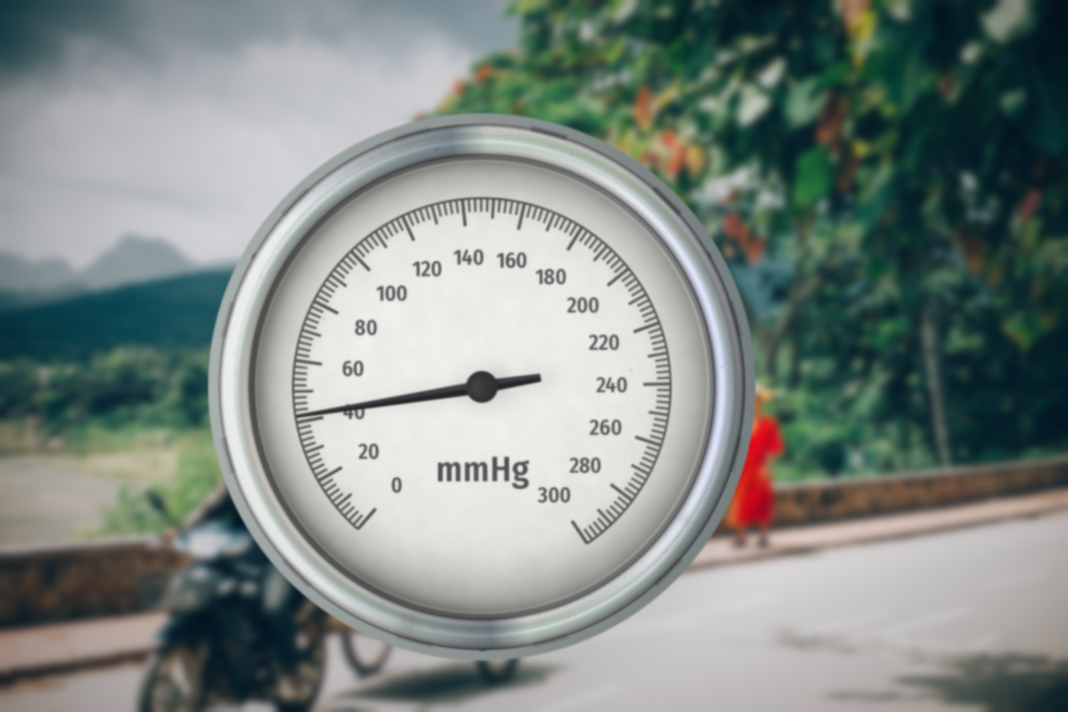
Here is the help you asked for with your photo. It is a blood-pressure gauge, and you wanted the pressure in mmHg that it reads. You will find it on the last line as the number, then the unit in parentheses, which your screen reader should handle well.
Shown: 42 (mmHg)
